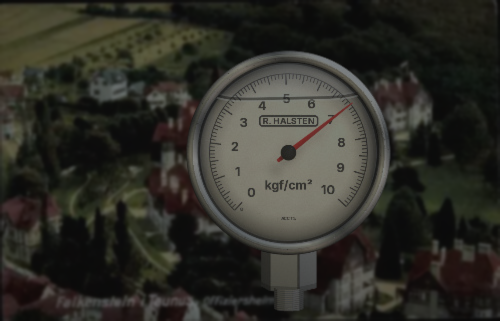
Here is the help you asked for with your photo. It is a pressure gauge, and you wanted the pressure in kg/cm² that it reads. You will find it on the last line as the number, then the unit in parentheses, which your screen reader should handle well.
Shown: 7 (kg/cm²)
